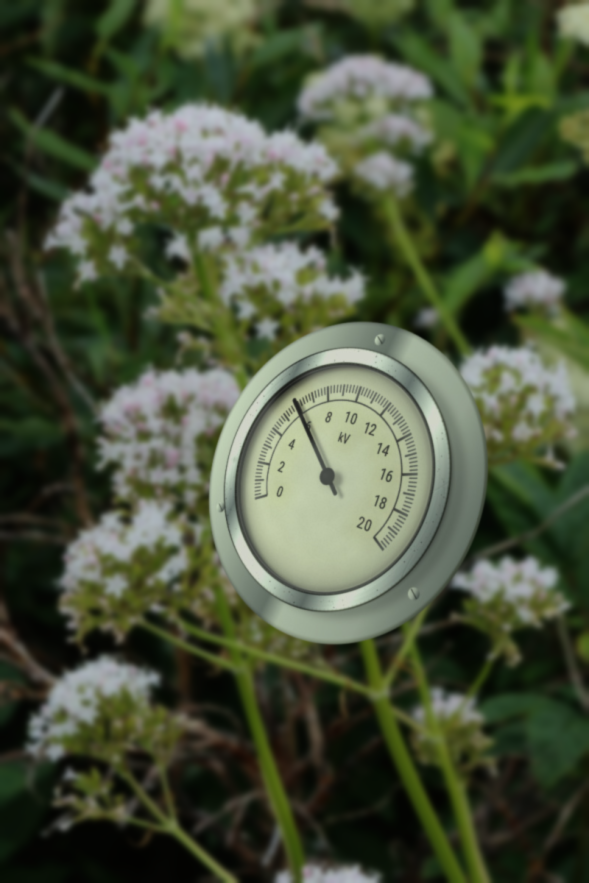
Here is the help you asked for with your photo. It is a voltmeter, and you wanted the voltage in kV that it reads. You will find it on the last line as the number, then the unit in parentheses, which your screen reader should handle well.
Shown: 6 (kV)
